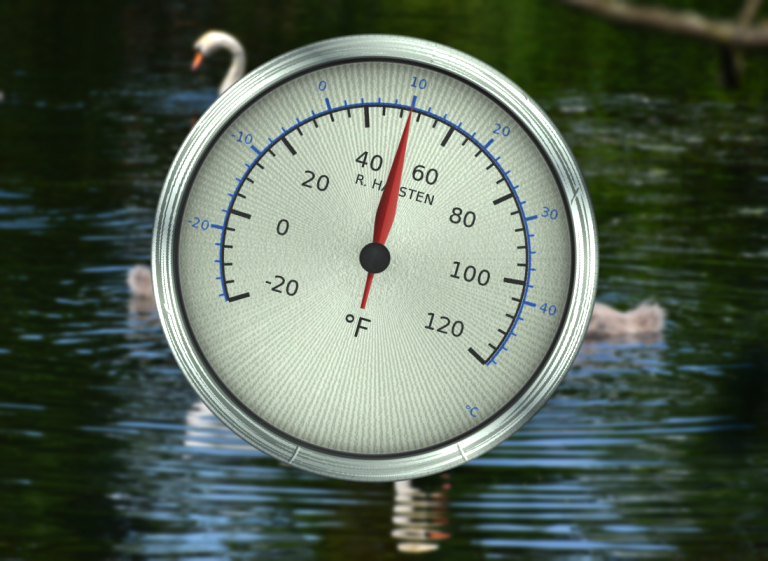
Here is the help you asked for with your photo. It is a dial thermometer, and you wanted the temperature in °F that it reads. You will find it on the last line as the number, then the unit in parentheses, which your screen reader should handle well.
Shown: 50 (°F)
